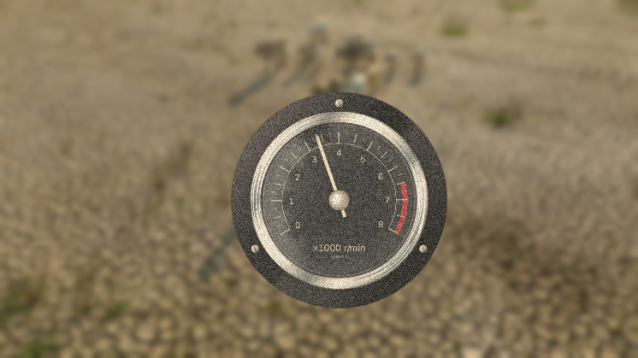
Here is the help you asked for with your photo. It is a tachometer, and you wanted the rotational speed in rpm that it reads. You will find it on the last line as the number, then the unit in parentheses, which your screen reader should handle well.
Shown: 3375 (rpm)
